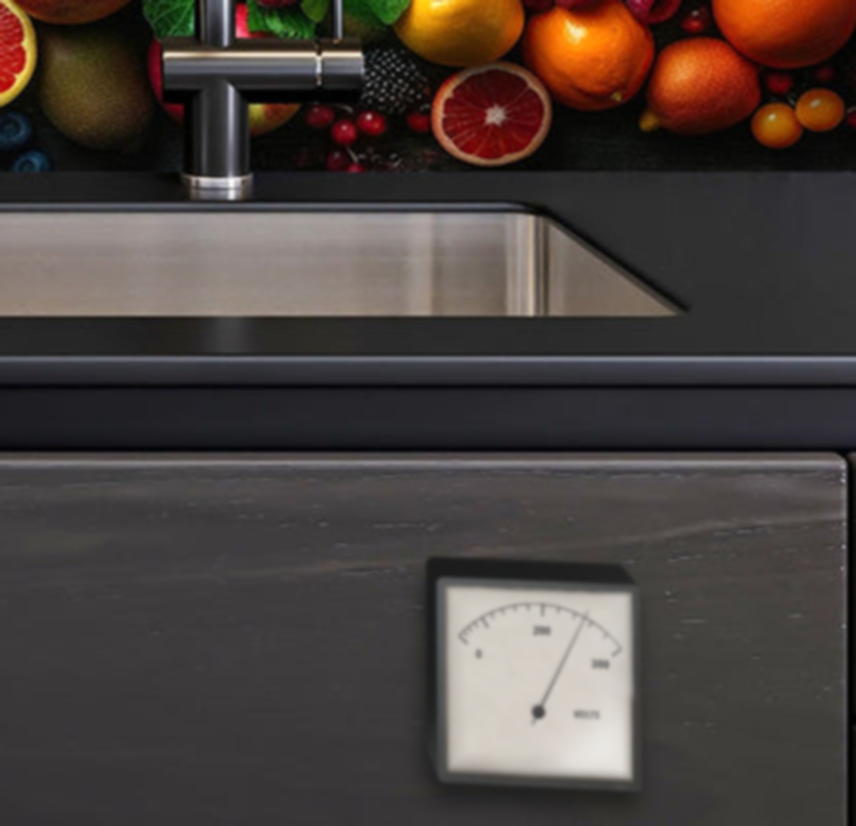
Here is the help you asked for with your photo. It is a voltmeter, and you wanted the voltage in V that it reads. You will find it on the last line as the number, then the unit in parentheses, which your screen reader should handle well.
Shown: 250 (V)
